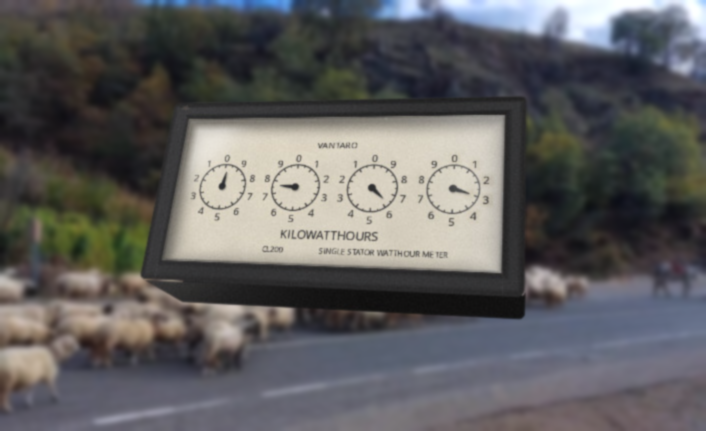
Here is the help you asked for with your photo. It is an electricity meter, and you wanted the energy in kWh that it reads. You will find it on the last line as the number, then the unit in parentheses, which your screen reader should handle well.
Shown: 9763 (kWh)
